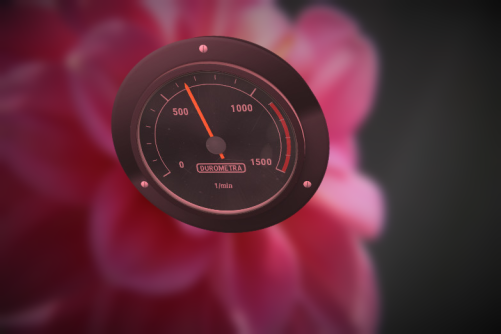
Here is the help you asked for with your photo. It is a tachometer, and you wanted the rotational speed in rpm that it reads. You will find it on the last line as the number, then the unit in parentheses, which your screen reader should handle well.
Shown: 650 (rpm)
